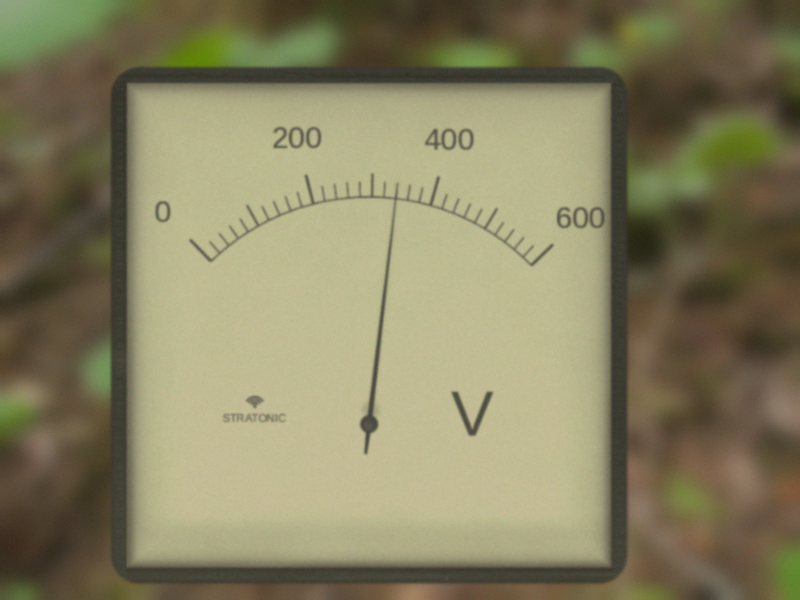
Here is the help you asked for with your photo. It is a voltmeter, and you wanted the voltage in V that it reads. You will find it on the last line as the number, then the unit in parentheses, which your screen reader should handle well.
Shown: 340 (V)
